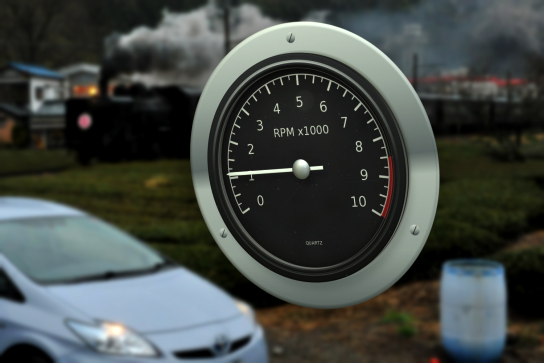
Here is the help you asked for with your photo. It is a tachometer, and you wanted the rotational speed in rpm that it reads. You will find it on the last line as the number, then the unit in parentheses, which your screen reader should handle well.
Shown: 1125 (rpm)
